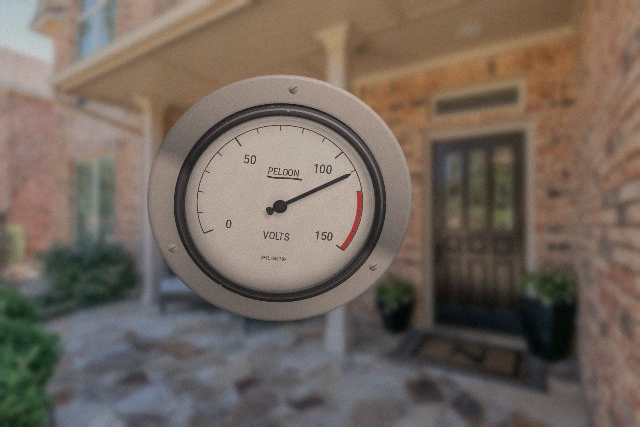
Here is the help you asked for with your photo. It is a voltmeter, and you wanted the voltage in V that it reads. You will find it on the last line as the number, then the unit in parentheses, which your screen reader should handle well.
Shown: 110 (V)
